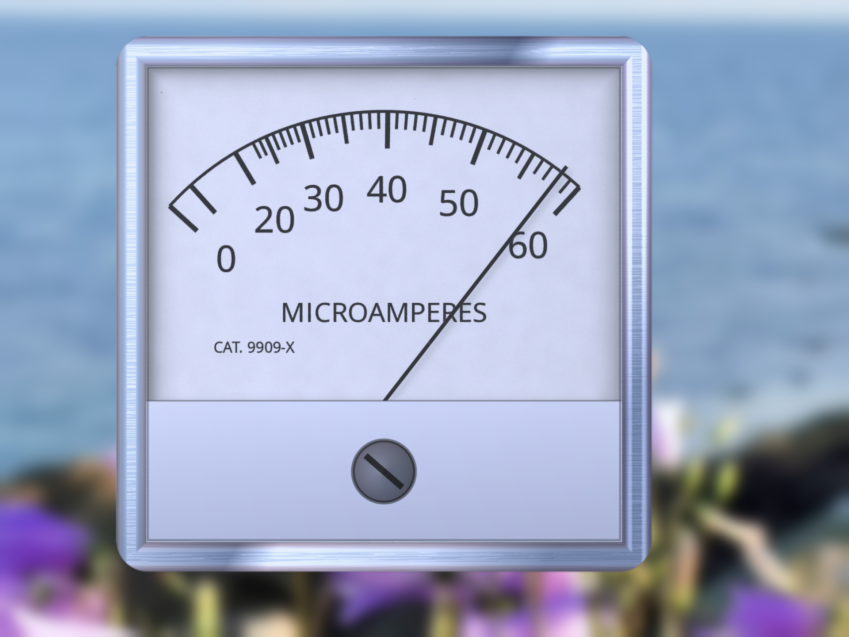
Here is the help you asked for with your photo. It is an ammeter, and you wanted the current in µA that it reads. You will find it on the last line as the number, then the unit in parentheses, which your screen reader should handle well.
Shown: 58 (µA)
